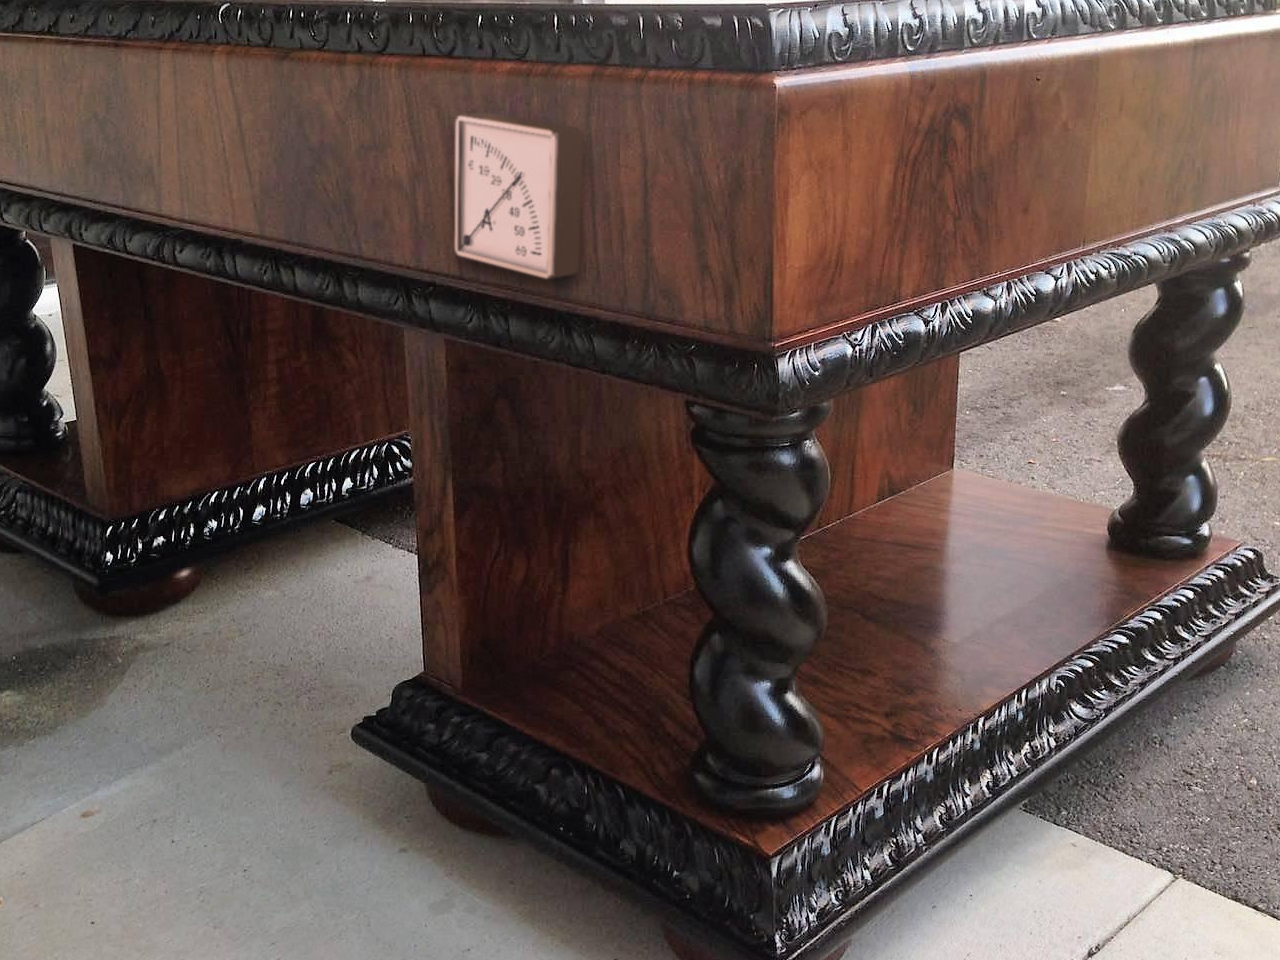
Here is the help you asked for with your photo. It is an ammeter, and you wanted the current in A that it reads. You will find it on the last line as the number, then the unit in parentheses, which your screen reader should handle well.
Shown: 30 (A)
